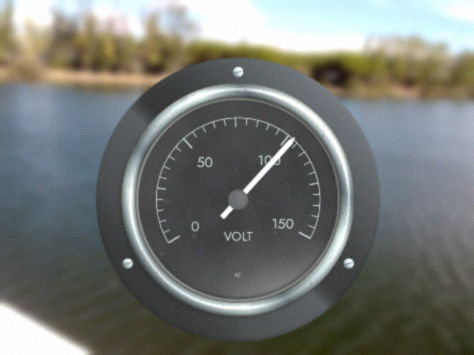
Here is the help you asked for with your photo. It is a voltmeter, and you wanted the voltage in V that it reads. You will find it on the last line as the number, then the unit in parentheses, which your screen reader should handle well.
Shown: 102.5 (V)
